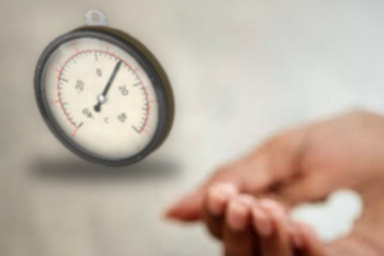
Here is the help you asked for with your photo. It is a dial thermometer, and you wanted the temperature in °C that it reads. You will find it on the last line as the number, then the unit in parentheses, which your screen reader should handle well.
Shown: 10 (°C)
